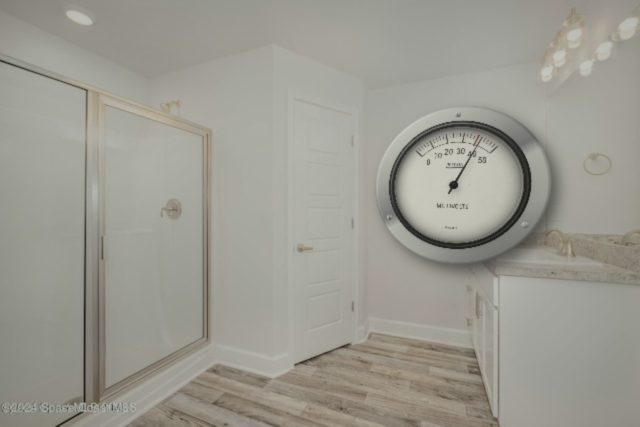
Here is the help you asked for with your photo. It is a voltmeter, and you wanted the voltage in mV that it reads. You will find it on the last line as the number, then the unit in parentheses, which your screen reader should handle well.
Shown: 40 (mV)
